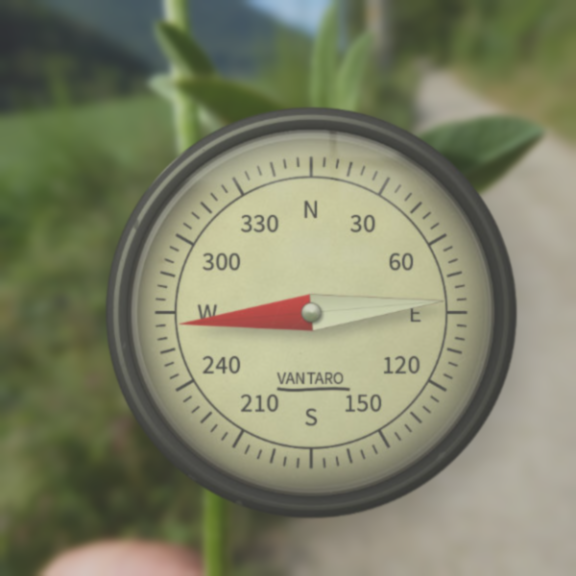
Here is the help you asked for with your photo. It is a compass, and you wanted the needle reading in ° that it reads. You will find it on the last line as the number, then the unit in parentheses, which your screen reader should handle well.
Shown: 265 (°)
